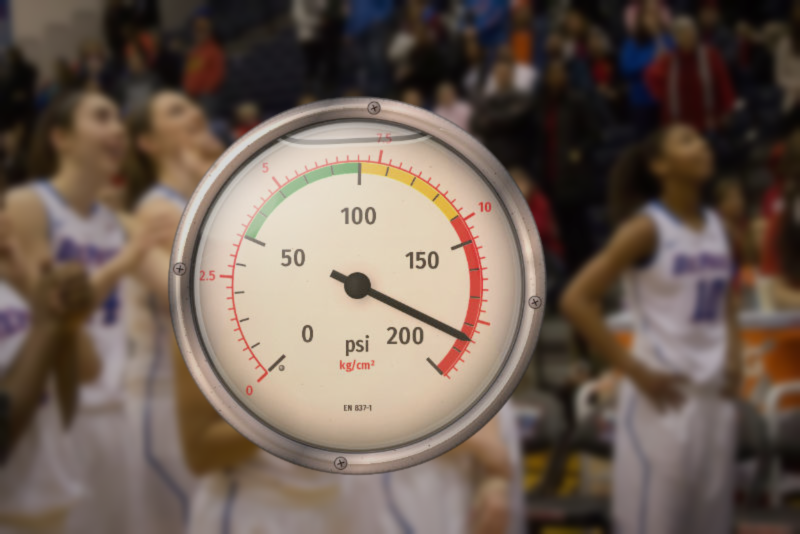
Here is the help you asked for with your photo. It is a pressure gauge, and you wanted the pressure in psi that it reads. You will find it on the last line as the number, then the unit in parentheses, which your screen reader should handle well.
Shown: 185 (psi)
